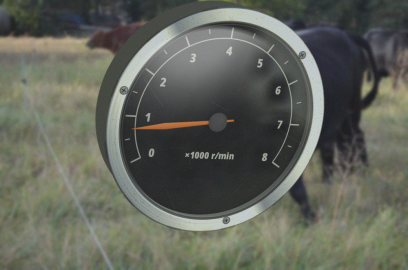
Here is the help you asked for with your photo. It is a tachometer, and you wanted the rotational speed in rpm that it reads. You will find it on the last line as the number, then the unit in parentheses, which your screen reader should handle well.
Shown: 750 (rpm)
